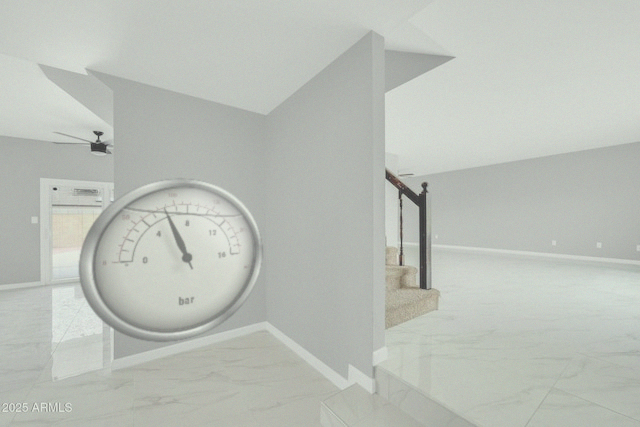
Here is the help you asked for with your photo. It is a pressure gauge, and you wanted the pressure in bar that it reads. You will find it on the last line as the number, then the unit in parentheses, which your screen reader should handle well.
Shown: 6 (bar)
